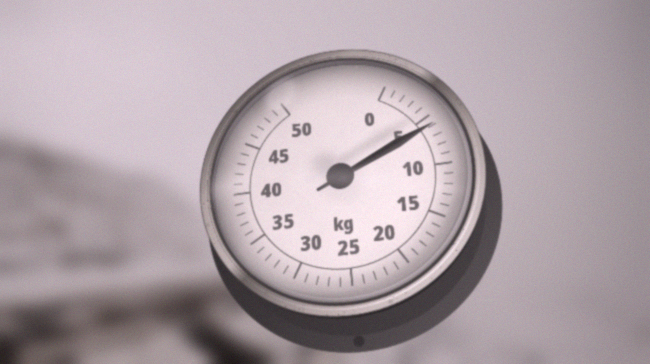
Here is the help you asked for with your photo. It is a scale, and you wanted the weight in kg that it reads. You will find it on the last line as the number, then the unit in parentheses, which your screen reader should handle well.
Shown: 6 (kg)
